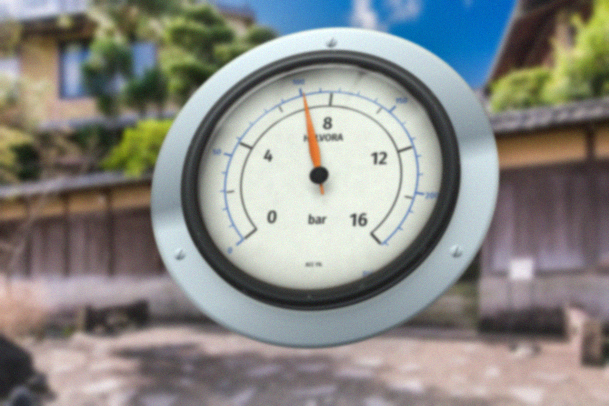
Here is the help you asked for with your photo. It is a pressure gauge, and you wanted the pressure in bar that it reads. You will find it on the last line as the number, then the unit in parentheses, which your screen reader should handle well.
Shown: 7 (bar)
